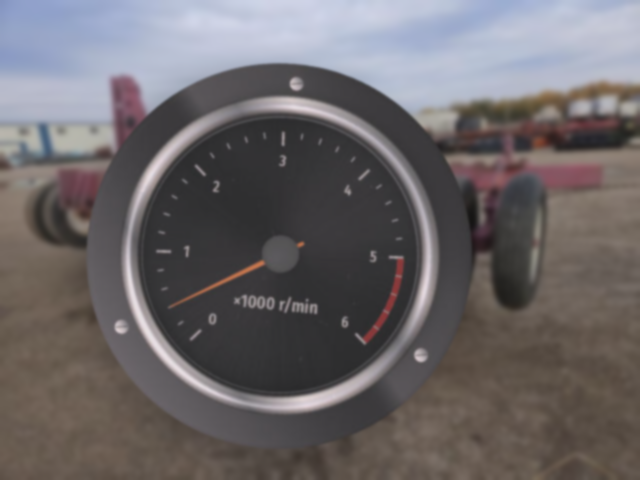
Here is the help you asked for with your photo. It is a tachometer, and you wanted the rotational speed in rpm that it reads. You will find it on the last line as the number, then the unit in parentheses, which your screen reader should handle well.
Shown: 400 (rpm)
